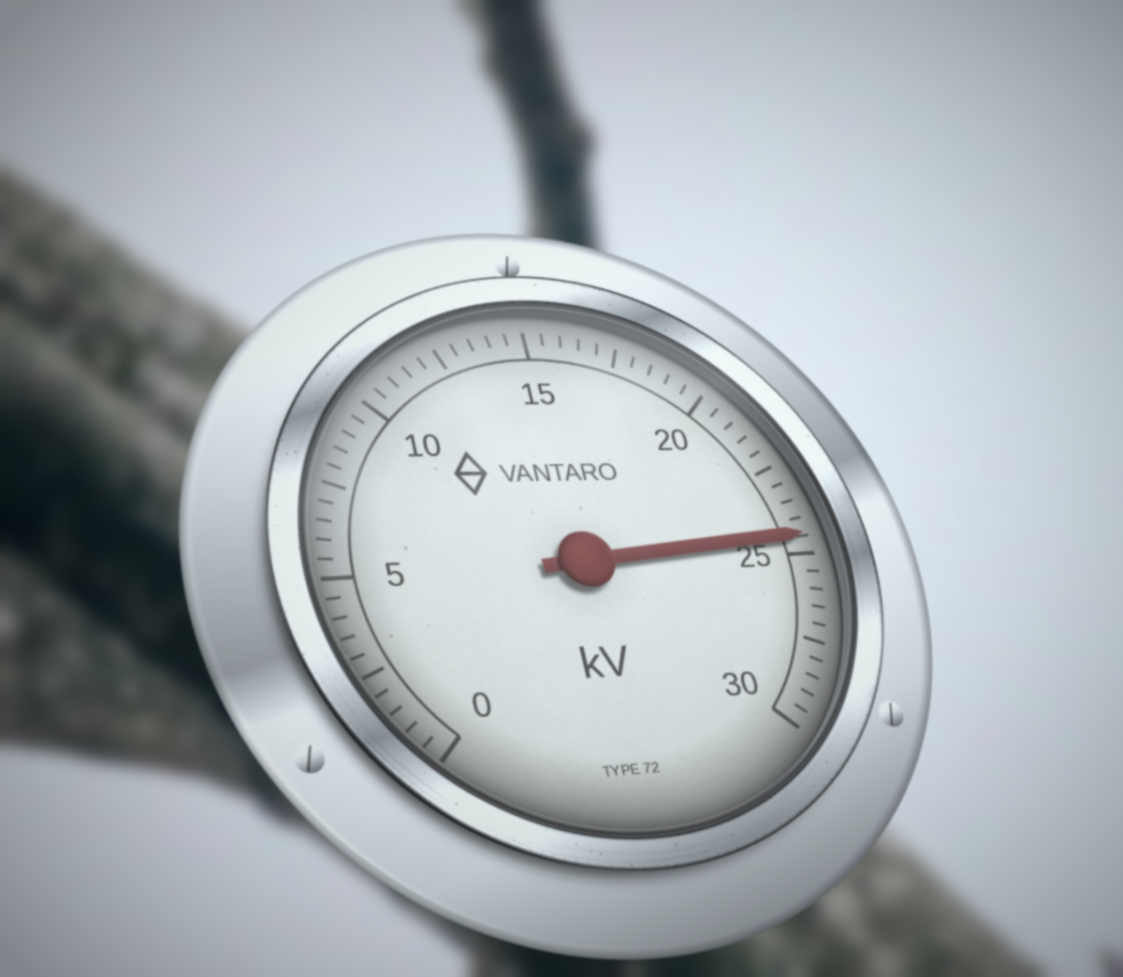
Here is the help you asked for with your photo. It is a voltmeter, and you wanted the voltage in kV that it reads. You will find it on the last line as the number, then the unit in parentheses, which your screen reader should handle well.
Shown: 24.5 (kV)
